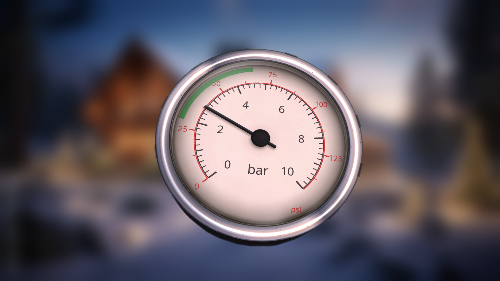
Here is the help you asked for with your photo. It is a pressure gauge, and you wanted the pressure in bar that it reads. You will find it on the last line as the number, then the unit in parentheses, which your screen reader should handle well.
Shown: 2.6 (bar)
